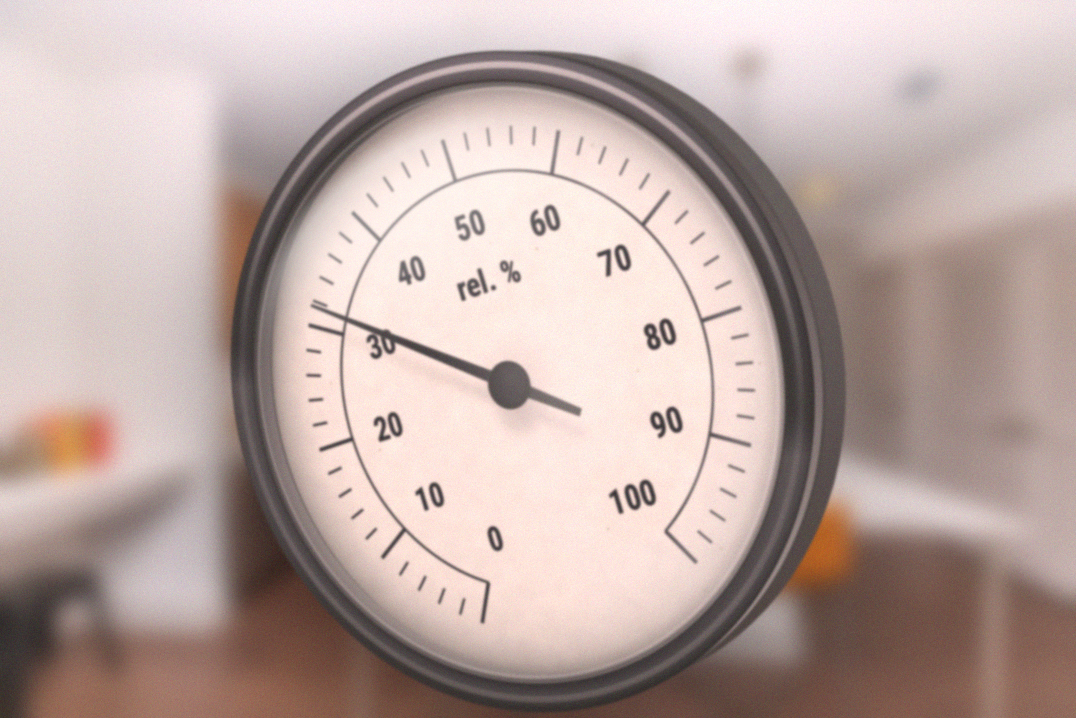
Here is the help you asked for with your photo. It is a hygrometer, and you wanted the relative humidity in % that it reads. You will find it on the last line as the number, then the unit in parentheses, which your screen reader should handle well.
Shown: 32 (%)
